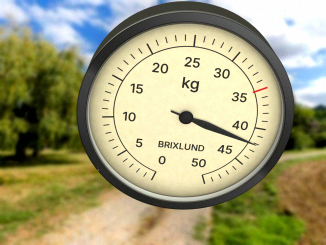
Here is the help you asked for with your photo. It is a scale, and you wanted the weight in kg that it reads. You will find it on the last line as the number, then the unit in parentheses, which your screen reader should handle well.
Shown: 42 (kg)
